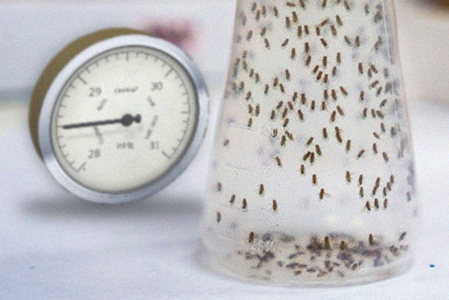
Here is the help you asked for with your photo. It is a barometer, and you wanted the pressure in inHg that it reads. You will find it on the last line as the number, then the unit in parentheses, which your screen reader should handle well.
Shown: 28.5 (inHg)
